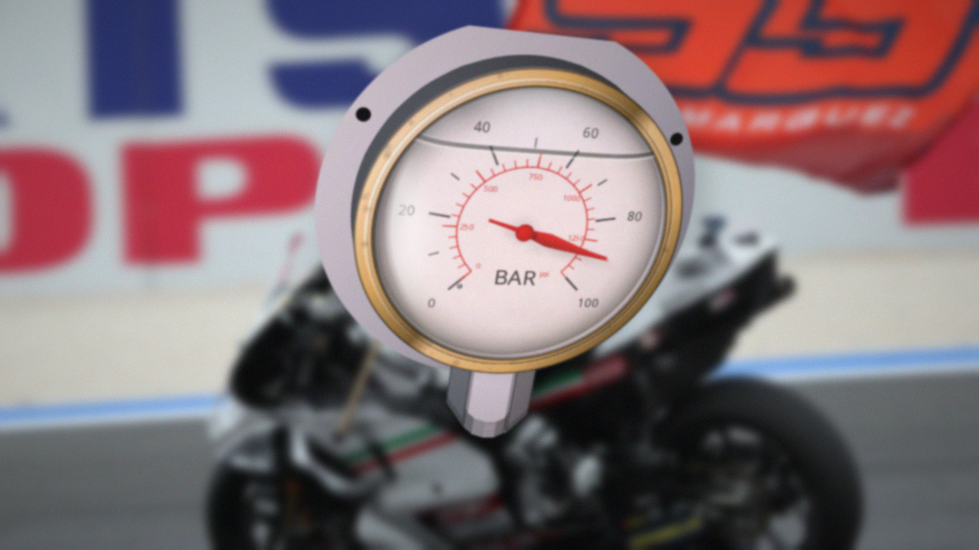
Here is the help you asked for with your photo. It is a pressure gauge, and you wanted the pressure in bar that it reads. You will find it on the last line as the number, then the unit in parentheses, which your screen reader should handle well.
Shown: 90 (bar)
